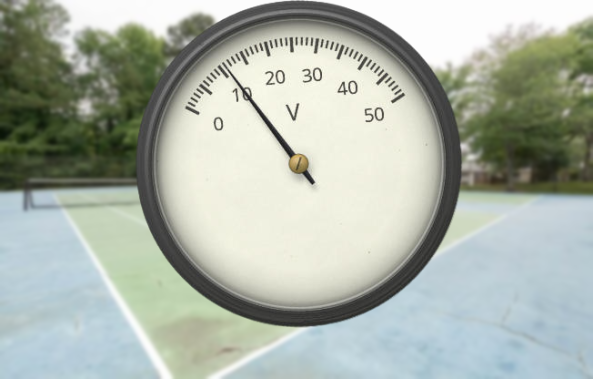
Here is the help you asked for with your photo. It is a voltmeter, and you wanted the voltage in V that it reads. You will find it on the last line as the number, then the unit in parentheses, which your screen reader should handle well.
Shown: 11 (V)
